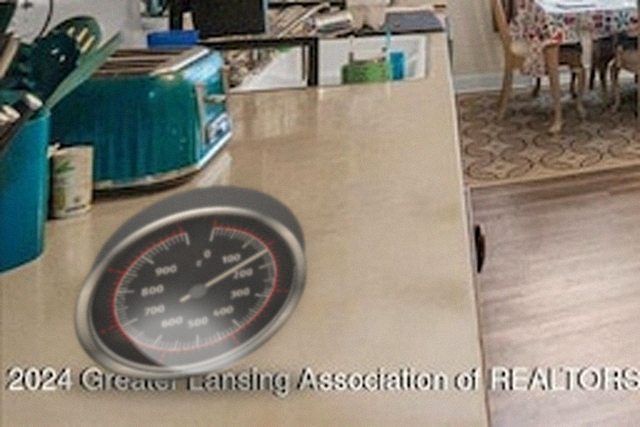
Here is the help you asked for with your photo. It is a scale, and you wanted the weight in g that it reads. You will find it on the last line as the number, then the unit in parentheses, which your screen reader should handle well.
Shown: 150 (g)
